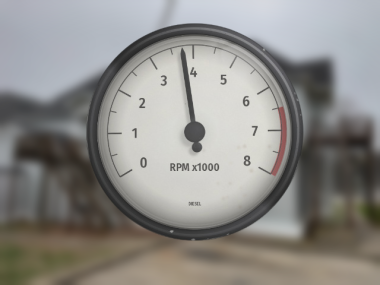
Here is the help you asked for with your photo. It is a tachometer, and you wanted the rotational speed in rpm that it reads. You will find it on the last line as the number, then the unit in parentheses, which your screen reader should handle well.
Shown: 3750 (rpm)
